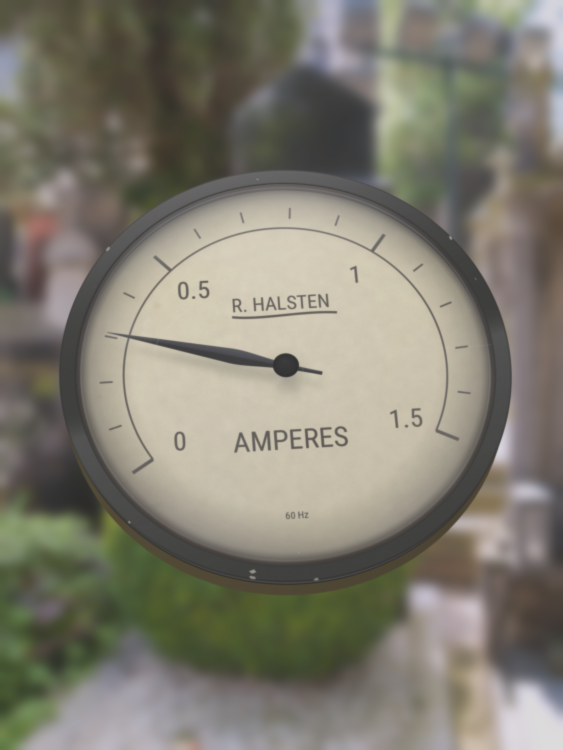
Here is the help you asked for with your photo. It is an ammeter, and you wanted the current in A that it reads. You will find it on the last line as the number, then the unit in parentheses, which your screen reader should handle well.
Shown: 0.3 (A)
